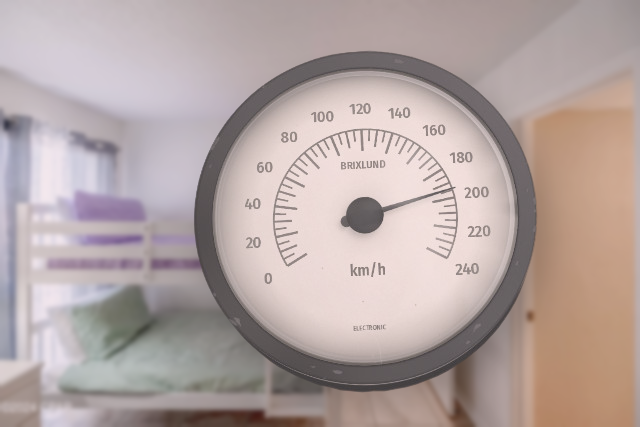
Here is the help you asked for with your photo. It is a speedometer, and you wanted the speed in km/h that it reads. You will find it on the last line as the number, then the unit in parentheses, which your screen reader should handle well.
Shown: 195 (km/h)
